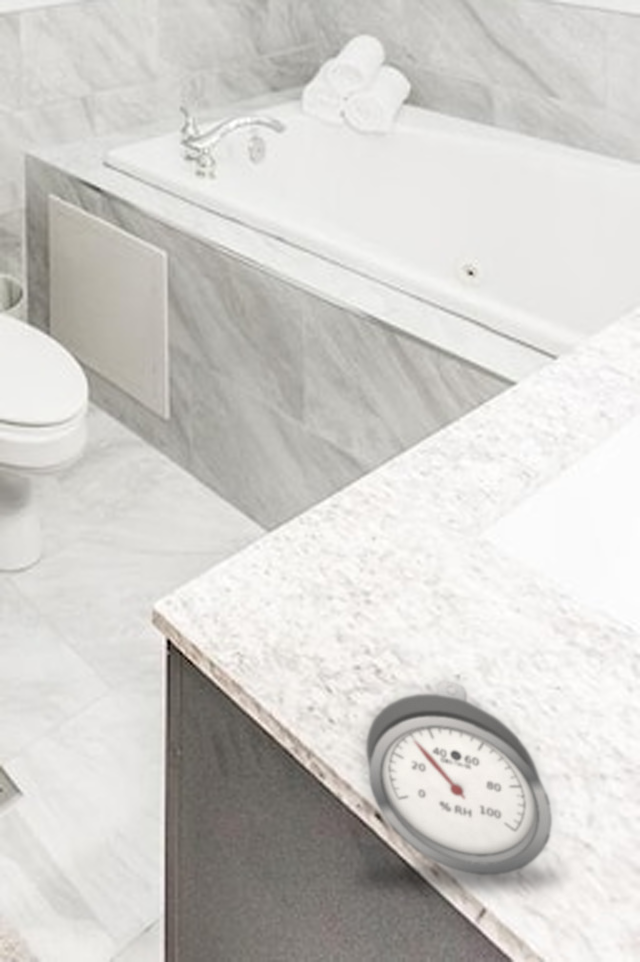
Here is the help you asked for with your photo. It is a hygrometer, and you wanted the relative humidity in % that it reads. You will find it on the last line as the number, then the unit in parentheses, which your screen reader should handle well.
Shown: 32 (%)
